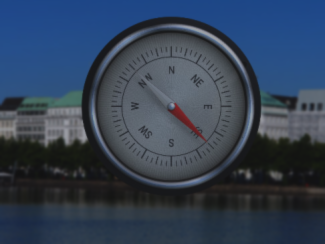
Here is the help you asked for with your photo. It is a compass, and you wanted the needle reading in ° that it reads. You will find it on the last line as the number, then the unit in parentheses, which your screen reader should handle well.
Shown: 135 (°)
